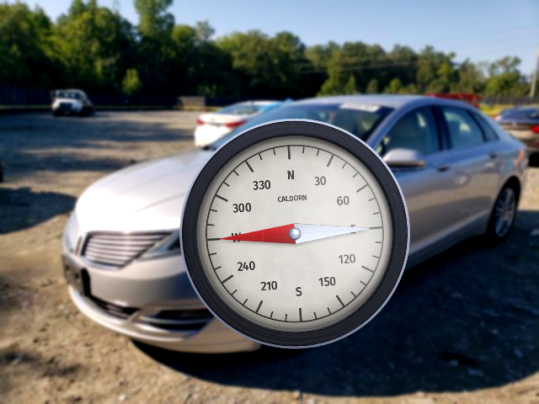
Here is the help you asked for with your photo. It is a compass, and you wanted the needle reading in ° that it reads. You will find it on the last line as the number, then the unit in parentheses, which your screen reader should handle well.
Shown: 270 (°)
